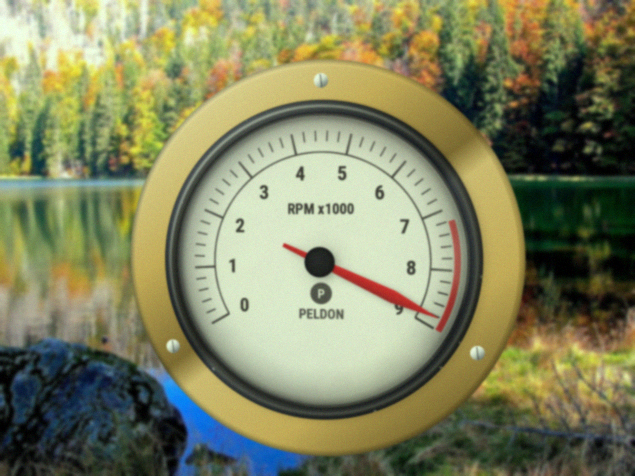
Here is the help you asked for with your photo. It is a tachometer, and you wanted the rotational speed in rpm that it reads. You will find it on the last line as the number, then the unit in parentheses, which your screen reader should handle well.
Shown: 8800 (rpm)
